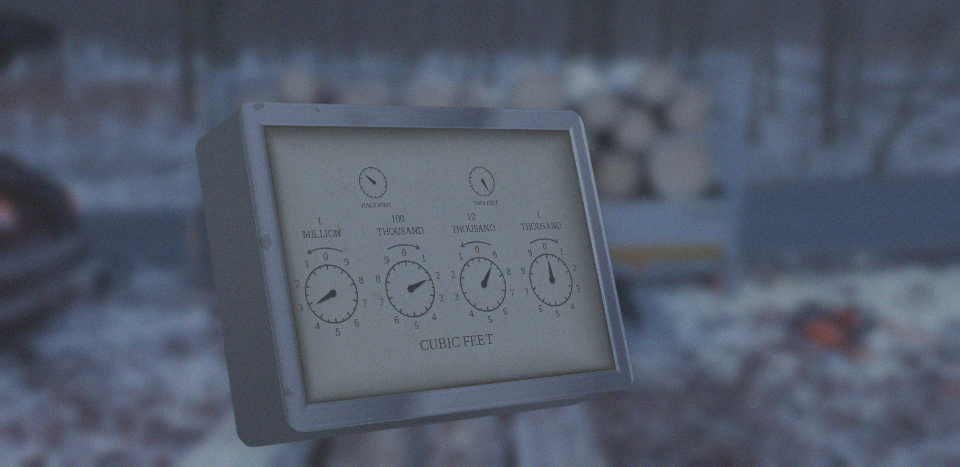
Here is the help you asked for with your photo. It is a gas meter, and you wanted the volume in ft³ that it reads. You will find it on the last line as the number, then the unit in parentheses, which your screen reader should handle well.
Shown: 319000 (ft³)
